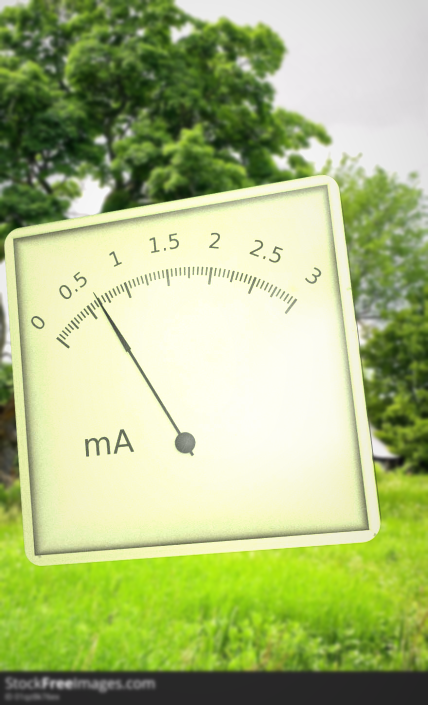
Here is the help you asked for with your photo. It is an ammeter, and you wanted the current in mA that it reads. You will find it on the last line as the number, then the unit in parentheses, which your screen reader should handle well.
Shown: 0.65 (mA)
